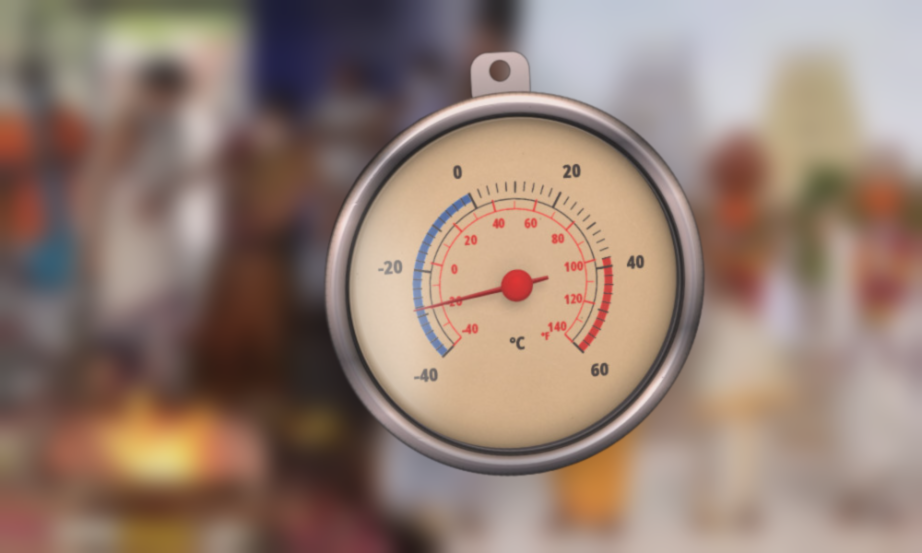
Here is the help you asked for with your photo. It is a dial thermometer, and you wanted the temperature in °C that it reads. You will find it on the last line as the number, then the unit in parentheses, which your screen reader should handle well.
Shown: -28 (°C)
